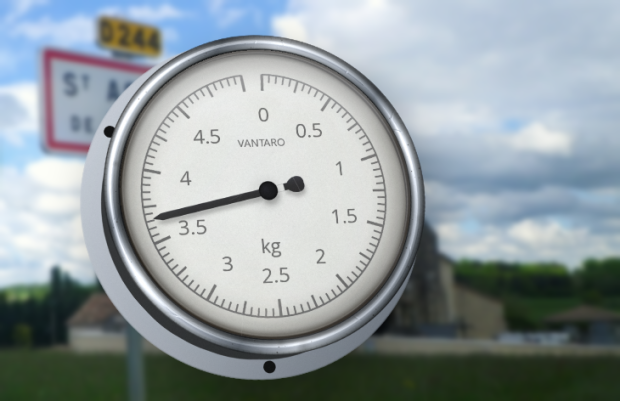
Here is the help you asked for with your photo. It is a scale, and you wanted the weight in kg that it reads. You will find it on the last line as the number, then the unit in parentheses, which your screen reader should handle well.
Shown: 3.65 (kg)
